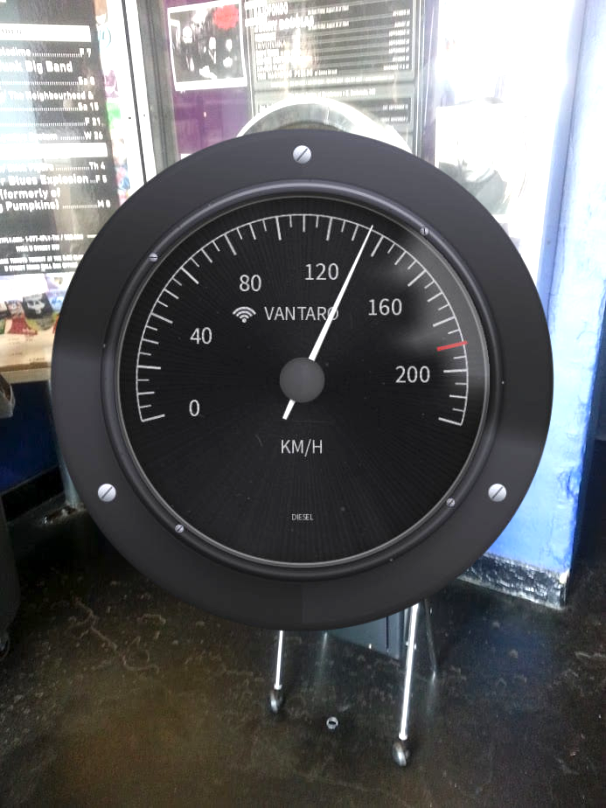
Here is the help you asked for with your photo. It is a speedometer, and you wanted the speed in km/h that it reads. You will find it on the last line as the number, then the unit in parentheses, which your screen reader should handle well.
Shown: 135 (km/h)
